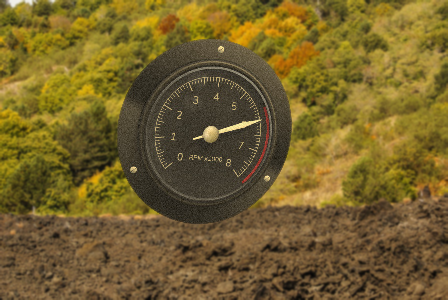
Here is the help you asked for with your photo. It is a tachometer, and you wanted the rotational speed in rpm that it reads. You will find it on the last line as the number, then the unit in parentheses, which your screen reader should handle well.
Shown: 6000 (rpm)
